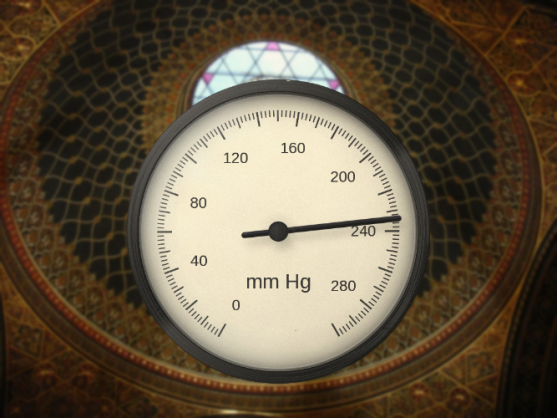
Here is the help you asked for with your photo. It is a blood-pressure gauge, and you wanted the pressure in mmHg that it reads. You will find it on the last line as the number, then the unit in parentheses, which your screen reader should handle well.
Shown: 234 (mmHg)
